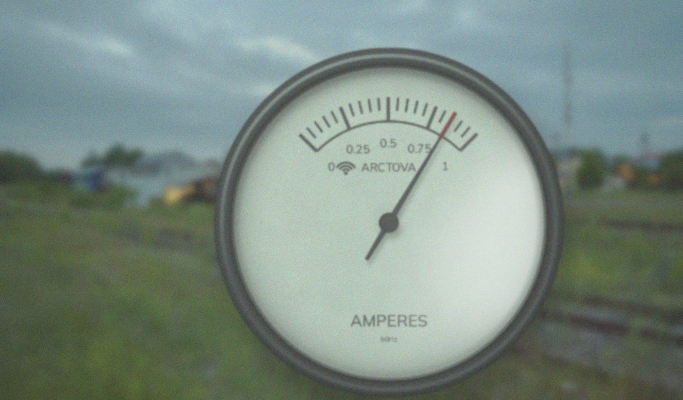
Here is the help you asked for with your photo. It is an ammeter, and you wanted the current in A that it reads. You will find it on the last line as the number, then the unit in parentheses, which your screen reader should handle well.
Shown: 0.85 (A)
